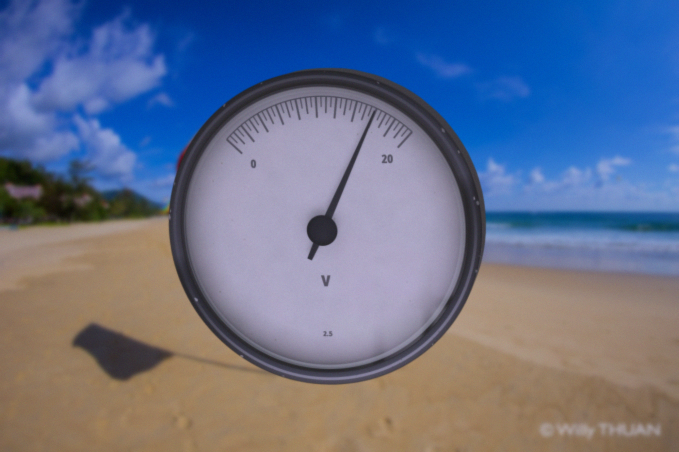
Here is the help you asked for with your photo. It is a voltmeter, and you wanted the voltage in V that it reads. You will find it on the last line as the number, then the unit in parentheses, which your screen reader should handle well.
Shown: 16 (V)
